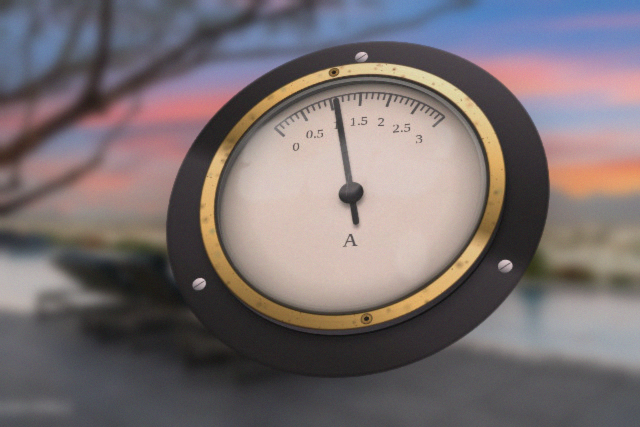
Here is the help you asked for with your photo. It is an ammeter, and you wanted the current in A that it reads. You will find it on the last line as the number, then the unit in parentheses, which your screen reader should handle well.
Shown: 1.1 (A)
